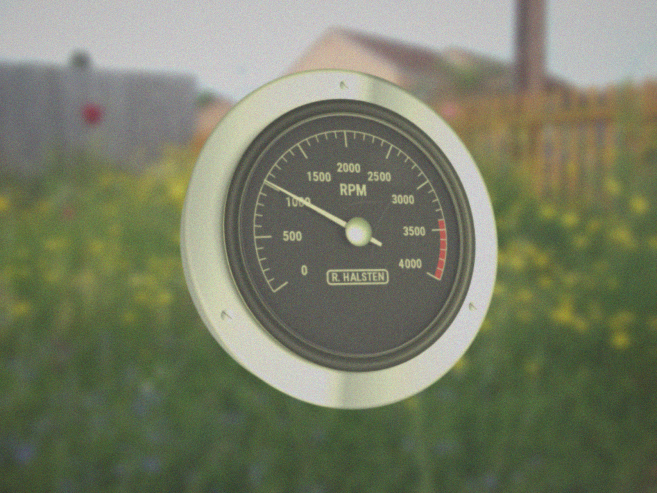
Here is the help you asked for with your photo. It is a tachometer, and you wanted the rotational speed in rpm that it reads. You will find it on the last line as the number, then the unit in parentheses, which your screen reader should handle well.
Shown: 1000 (rpm)
